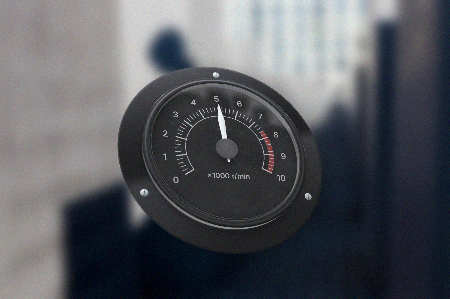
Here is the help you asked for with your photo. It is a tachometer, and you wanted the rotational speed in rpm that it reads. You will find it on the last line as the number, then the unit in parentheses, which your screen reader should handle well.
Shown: 5000 (rpm)
